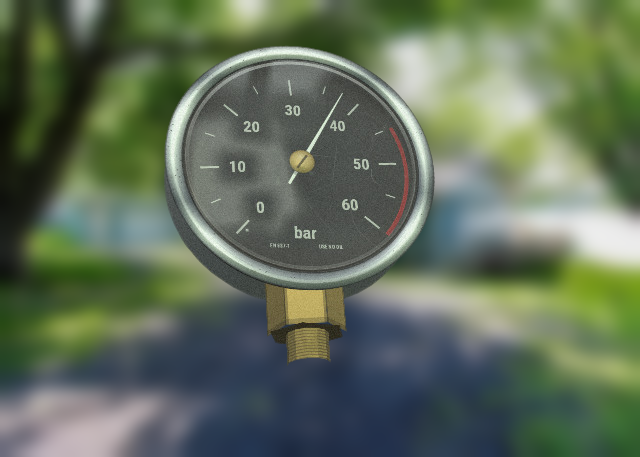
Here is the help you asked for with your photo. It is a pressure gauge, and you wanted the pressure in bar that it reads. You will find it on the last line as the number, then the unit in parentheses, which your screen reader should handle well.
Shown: 37.5 (bar)
